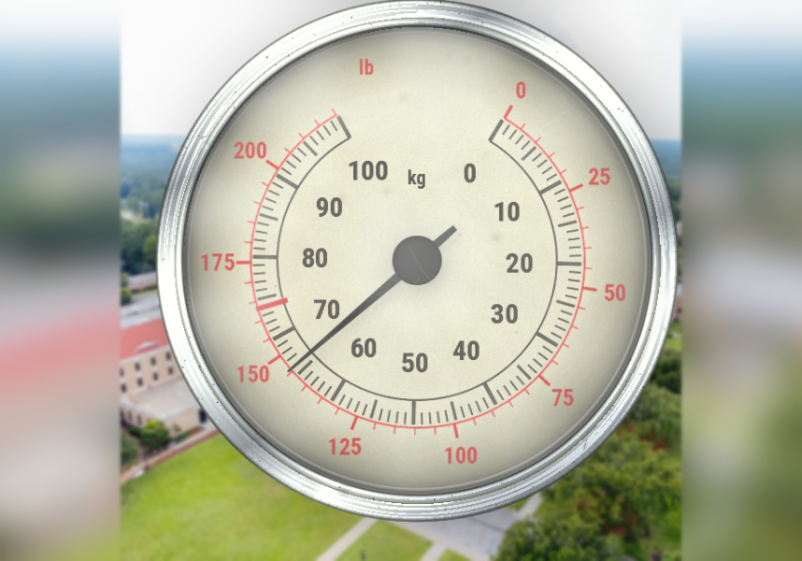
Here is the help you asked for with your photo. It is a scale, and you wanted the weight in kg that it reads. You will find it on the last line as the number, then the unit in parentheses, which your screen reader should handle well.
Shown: 66 (kg)
